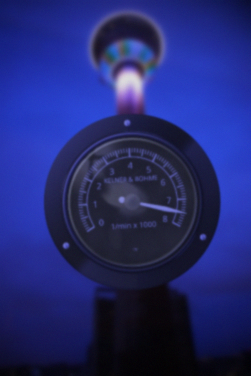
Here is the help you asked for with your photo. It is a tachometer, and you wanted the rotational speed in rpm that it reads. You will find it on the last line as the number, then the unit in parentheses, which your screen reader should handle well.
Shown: 7500 (rpm)
